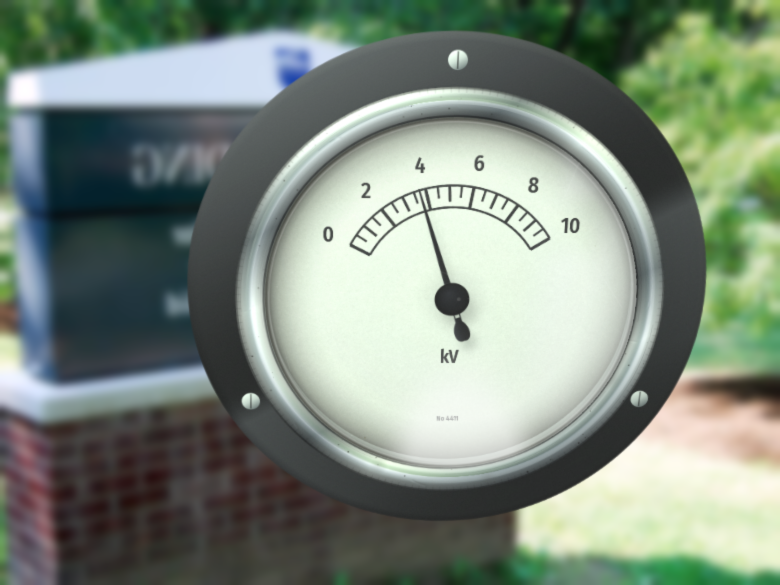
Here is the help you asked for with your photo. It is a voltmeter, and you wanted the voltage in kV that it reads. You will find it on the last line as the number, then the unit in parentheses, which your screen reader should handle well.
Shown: 3.75 (kV)
